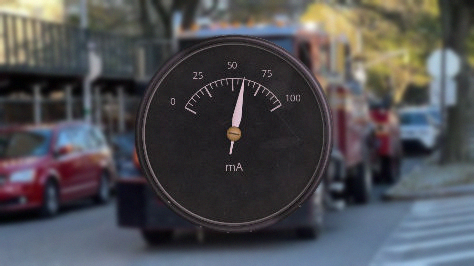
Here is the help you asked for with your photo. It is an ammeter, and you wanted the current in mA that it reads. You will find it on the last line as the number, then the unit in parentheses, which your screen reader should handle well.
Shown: 60 (mA)
